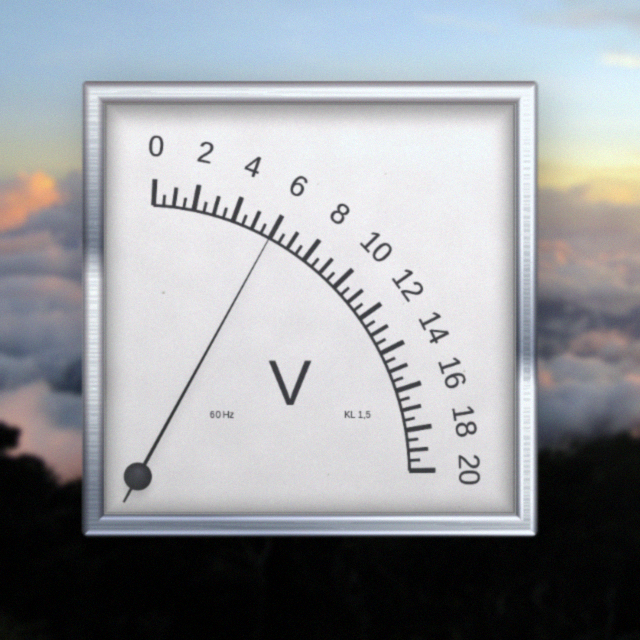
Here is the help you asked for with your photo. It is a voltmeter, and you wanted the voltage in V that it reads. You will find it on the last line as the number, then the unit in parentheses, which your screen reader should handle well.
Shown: 6 (V)
